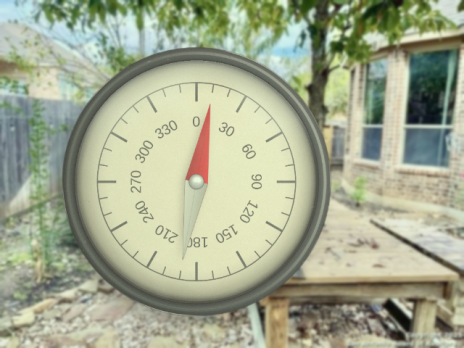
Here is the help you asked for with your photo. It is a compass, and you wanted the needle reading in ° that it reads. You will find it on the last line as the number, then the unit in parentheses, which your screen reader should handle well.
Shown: 10 (°)
